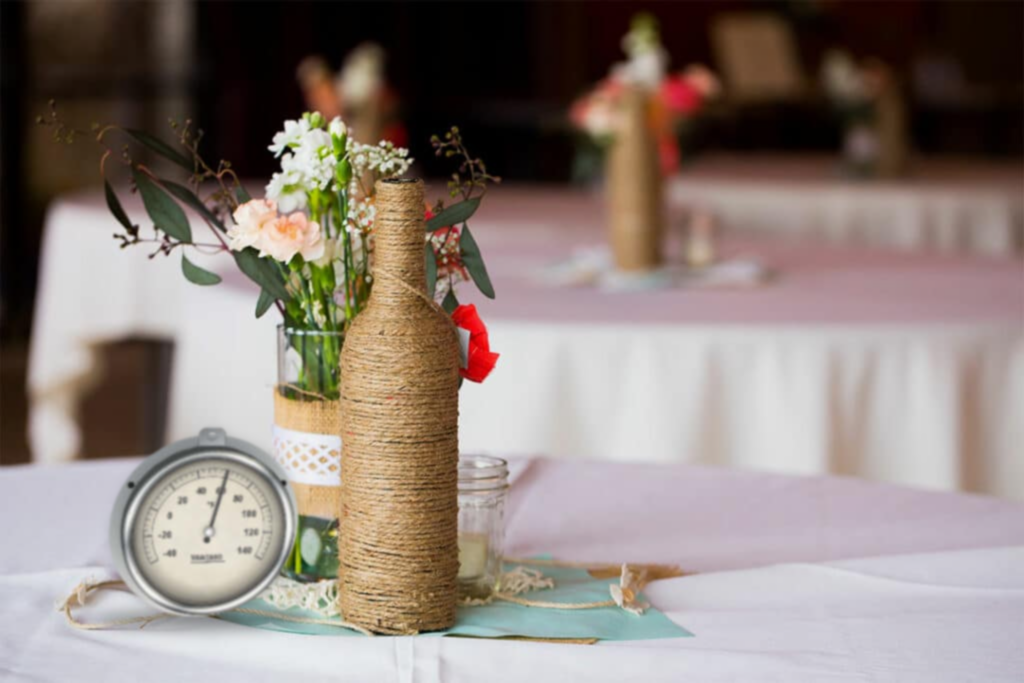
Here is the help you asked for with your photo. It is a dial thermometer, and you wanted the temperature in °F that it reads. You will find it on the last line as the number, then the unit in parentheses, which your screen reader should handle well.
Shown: 60 (°F)
